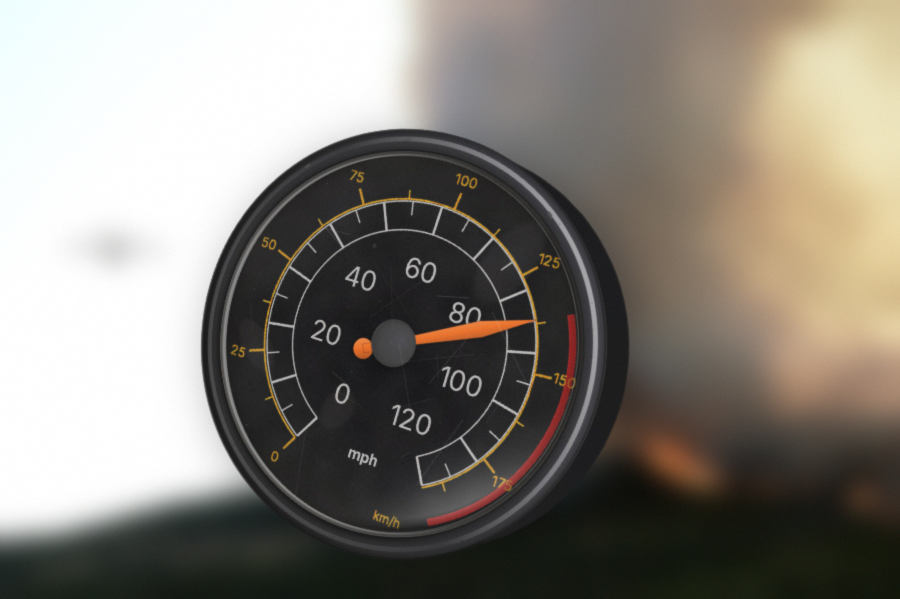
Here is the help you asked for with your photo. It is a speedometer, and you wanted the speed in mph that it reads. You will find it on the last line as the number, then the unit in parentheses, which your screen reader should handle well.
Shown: 85 (mph)
